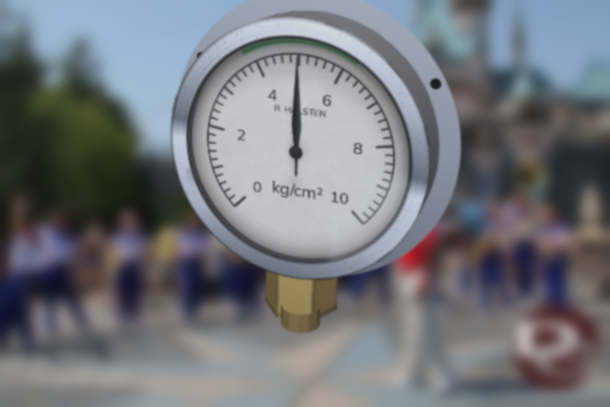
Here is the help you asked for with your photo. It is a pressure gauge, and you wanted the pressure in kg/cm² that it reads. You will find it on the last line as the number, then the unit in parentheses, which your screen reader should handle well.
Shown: 5 (kg/cm²)
